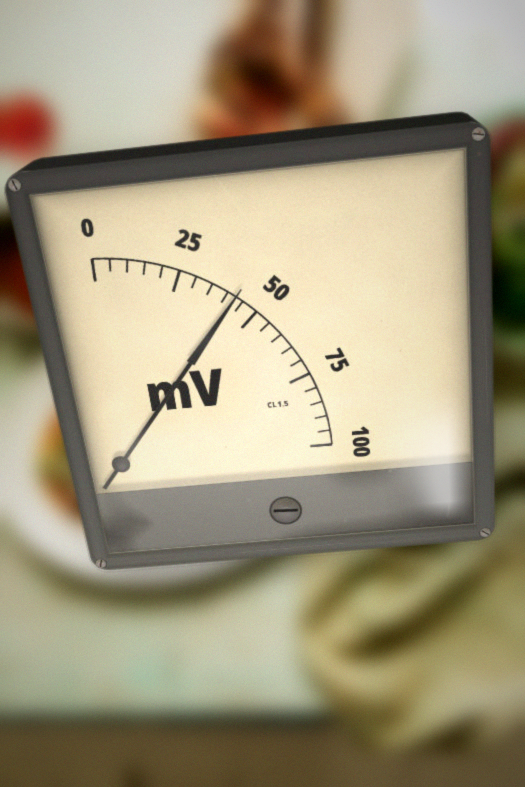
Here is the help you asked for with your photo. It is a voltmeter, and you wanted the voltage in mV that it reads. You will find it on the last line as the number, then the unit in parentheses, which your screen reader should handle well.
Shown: 42.5 (mV)
